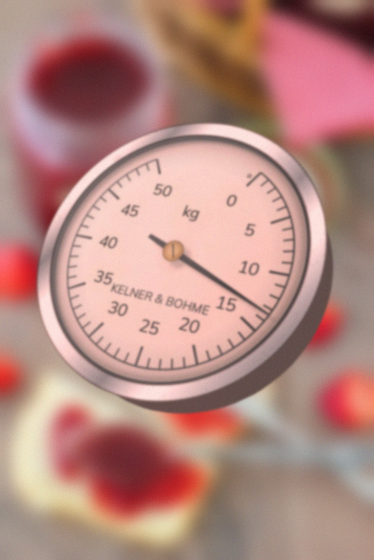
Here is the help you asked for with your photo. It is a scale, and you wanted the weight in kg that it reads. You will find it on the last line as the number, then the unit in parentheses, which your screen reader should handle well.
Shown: 13.5 (kg)
